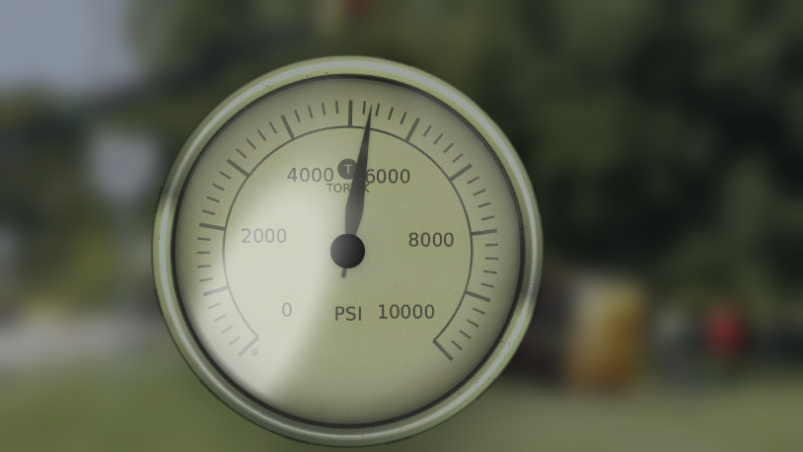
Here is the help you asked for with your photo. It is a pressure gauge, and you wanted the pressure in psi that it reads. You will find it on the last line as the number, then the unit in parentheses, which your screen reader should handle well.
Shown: 5300 (psi)
